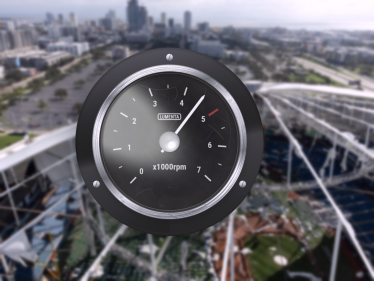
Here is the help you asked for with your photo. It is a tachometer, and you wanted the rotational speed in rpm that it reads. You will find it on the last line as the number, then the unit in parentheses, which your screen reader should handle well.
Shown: 4500 (rpm)
